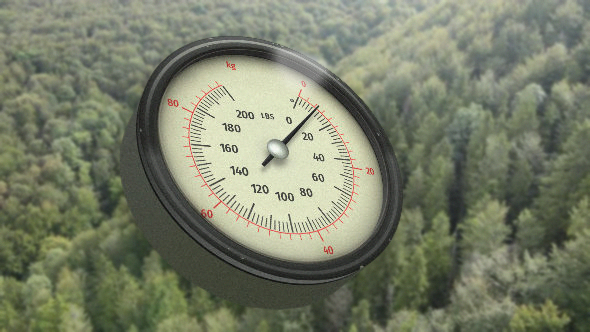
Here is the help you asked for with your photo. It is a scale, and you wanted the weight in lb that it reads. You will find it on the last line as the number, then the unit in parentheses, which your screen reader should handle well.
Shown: 10 (lb)
